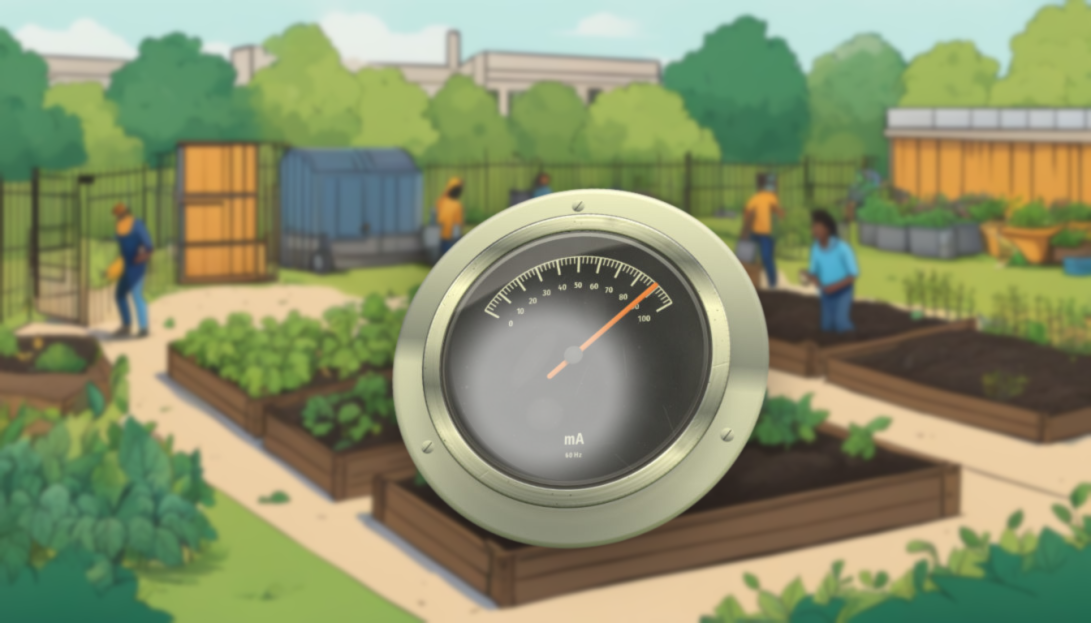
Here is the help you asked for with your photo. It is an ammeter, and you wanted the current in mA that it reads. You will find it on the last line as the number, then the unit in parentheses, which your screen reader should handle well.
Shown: 90 (mA)
